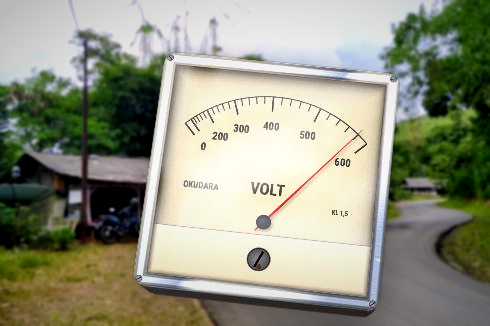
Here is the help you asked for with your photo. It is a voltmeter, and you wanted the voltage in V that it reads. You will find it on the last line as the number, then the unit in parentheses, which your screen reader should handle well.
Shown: 580 (V)
